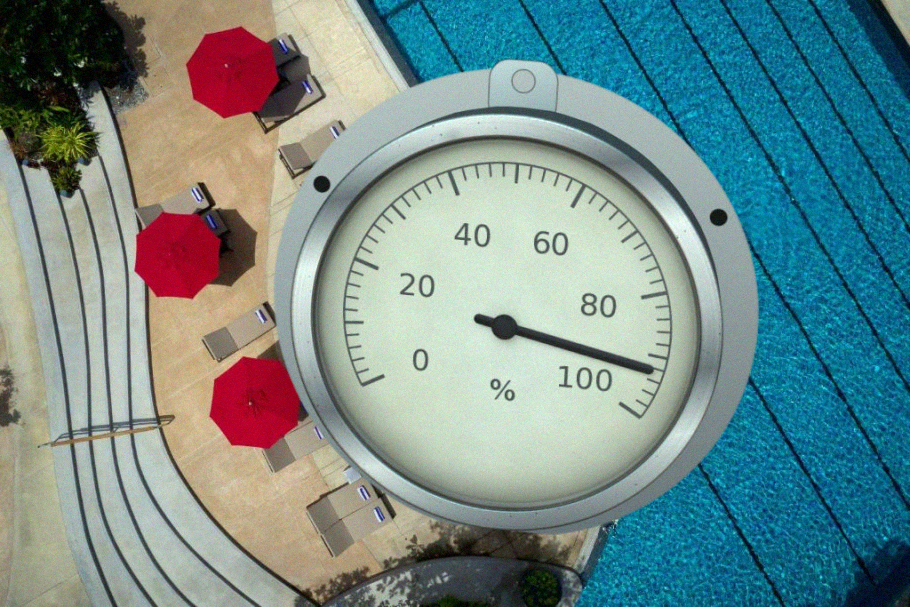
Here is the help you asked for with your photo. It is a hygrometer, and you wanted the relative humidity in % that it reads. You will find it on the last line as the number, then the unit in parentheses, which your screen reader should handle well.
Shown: 92 (%)
